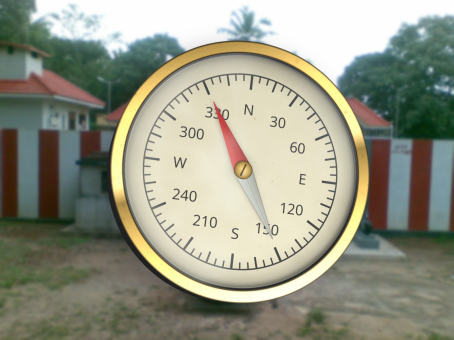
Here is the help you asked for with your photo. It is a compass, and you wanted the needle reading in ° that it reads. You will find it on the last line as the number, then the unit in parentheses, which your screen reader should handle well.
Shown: 330 (°)
